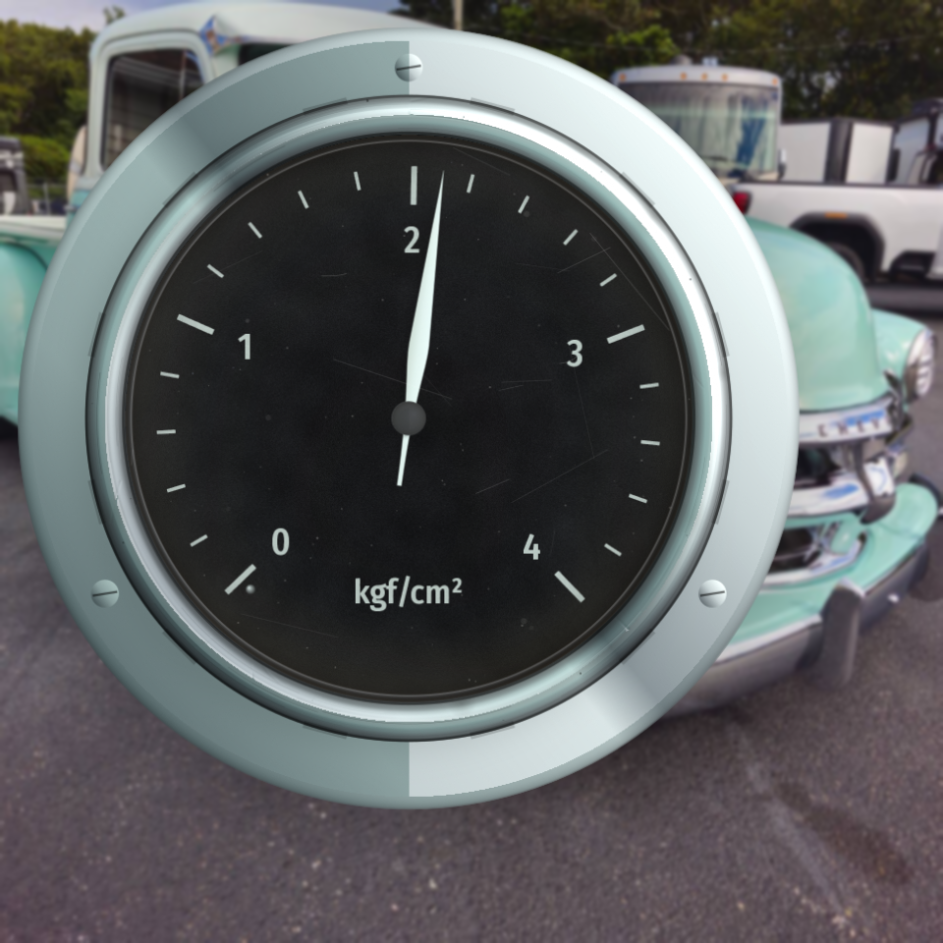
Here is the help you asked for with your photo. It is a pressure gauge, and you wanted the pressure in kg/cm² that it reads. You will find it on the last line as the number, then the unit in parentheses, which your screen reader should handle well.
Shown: 2.1 (kg/cm²)
